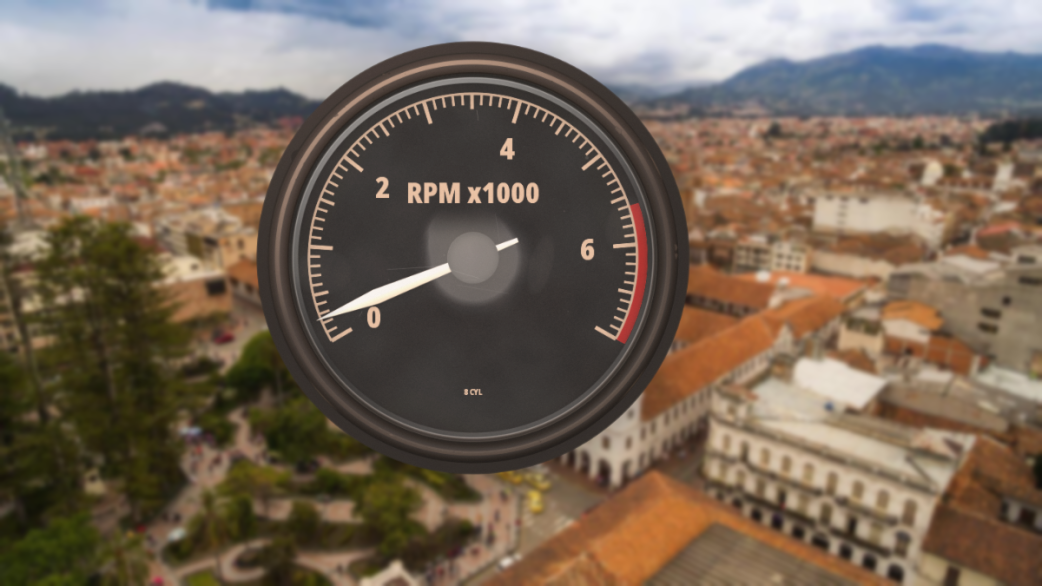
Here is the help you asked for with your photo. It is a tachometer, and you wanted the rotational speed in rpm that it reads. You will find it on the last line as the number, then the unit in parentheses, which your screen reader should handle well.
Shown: 250 (rpm)
